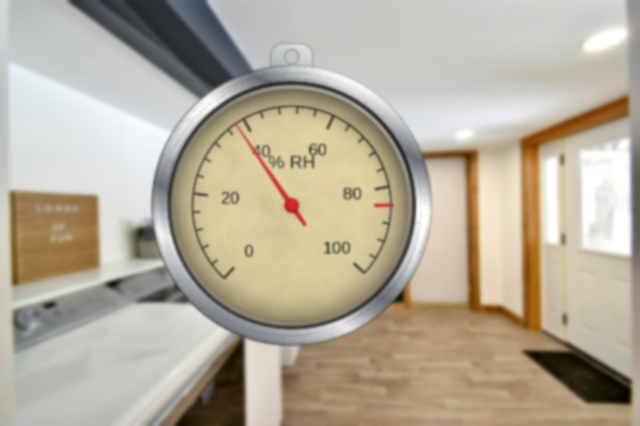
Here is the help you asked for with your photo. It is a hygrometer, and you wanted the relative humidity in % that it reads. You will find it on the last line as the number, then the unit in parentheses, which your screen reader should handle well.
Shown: 38 (%)
